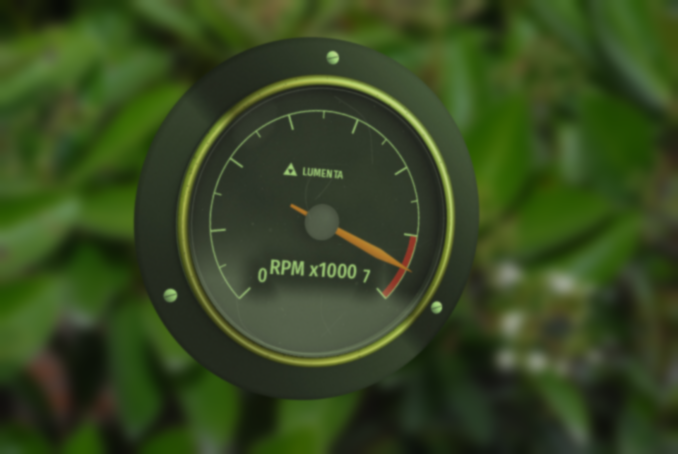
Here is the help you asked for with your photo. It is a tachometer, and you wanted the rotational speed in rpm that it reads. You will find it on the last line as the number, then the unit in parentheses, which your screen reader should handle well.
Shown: 6500 (rpm)
